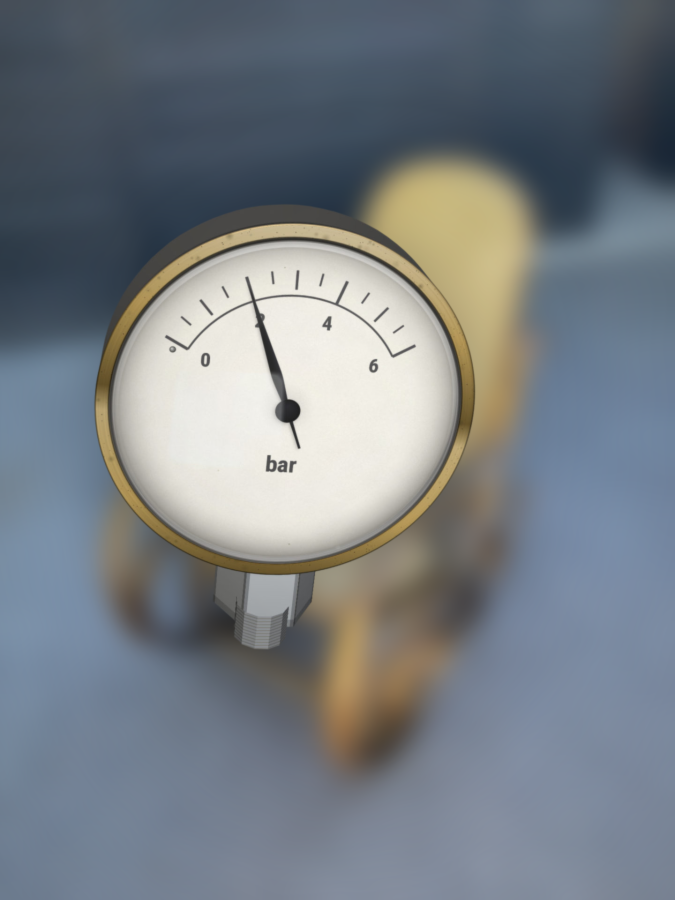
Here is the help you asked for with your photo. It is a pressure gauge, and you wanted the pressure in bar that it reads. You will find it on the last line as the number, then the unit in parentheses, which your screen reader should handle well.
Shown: 2 (bar)
